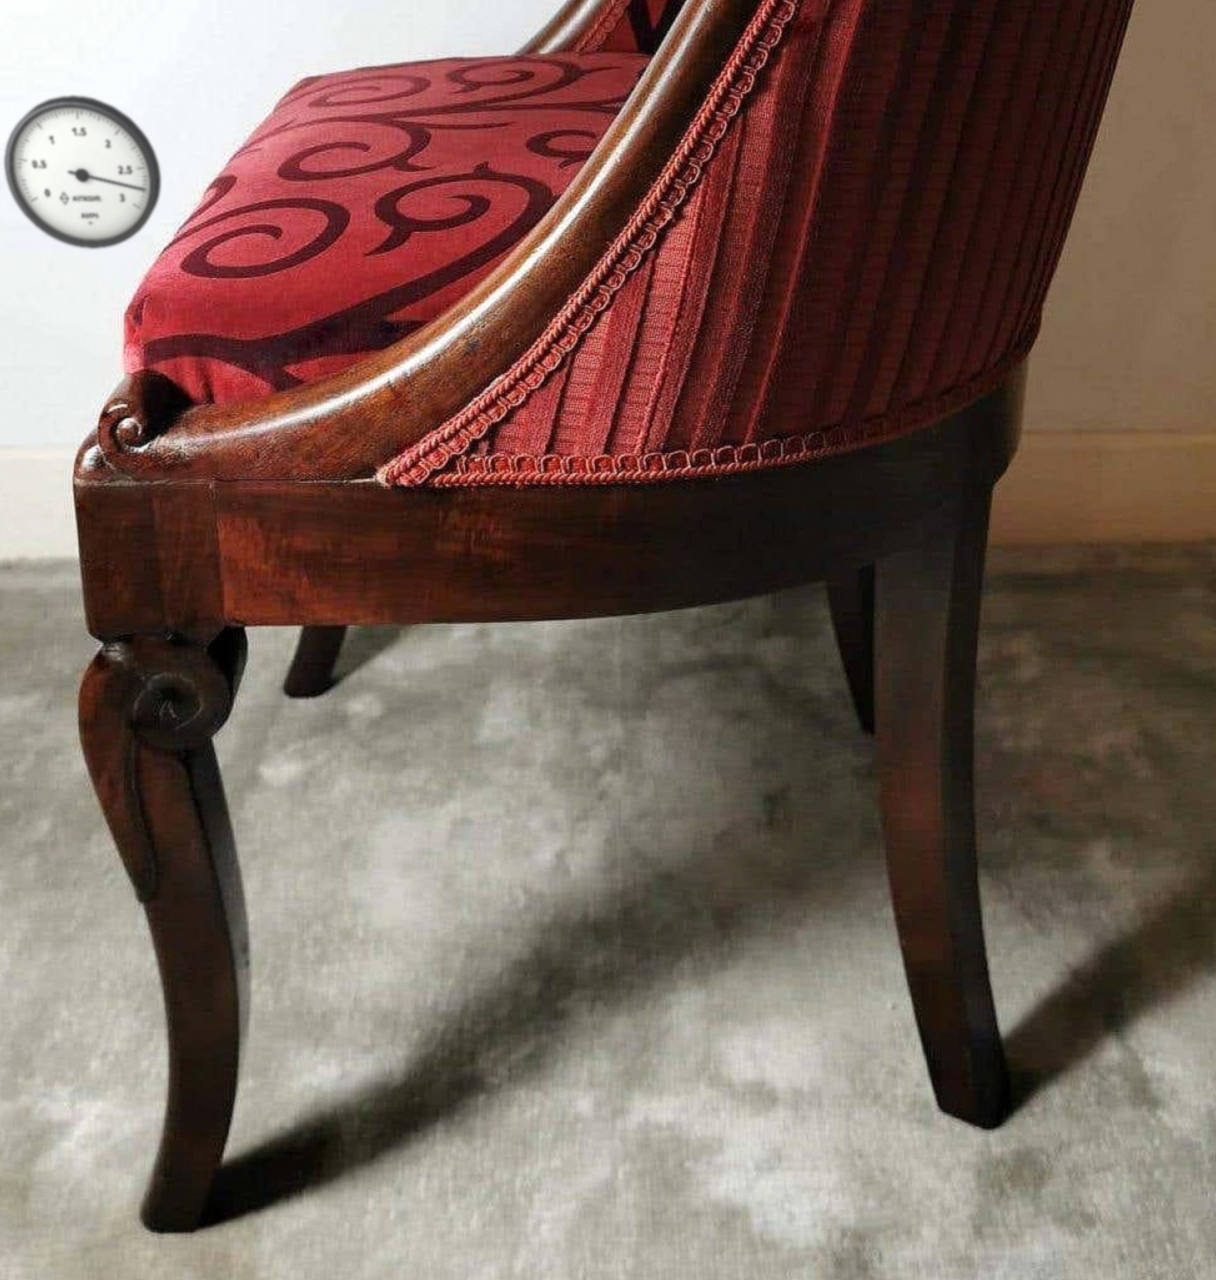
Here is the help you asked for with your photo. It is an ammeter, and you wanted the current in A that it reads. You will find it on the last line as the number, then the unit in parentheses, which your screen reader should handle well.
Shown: 2.75 (A)
